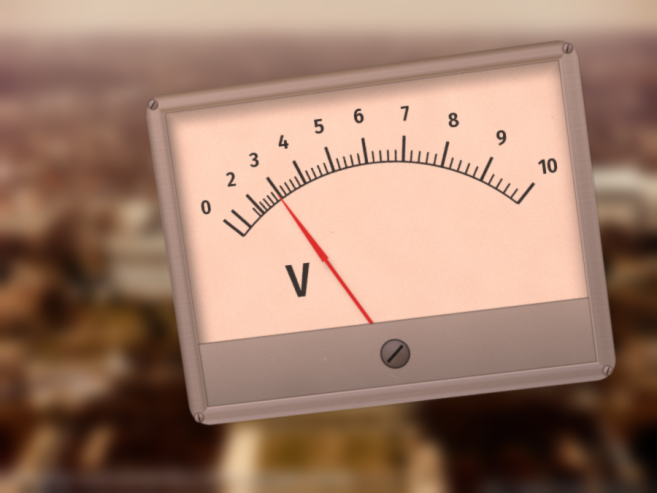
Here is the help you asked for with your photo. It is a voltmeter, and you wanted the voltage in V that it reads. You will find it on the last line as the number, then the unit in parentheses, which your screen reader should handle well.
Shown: 3 (V)
